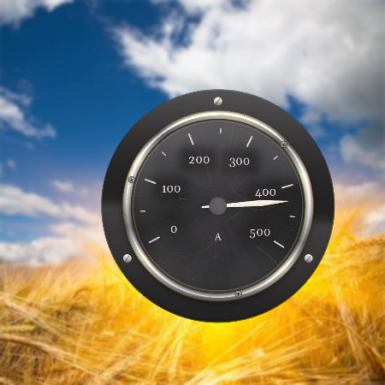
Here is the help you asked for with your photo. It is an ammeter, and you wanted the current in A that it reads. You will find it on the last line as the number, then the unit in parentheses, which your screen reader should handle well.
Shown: 425 (A)
